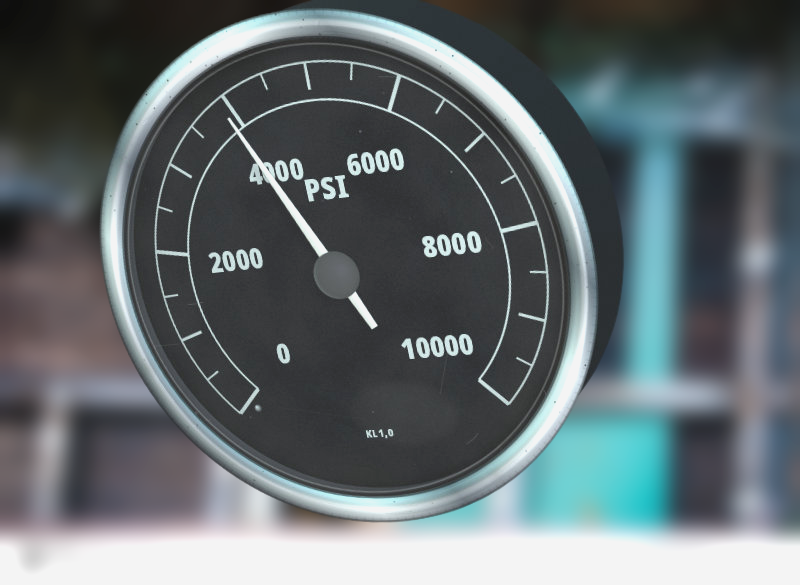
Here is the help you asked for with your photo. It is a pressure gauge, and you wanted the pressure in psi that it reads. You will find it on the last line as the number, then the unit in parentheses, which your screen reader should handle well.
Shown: 4000 (psi)
